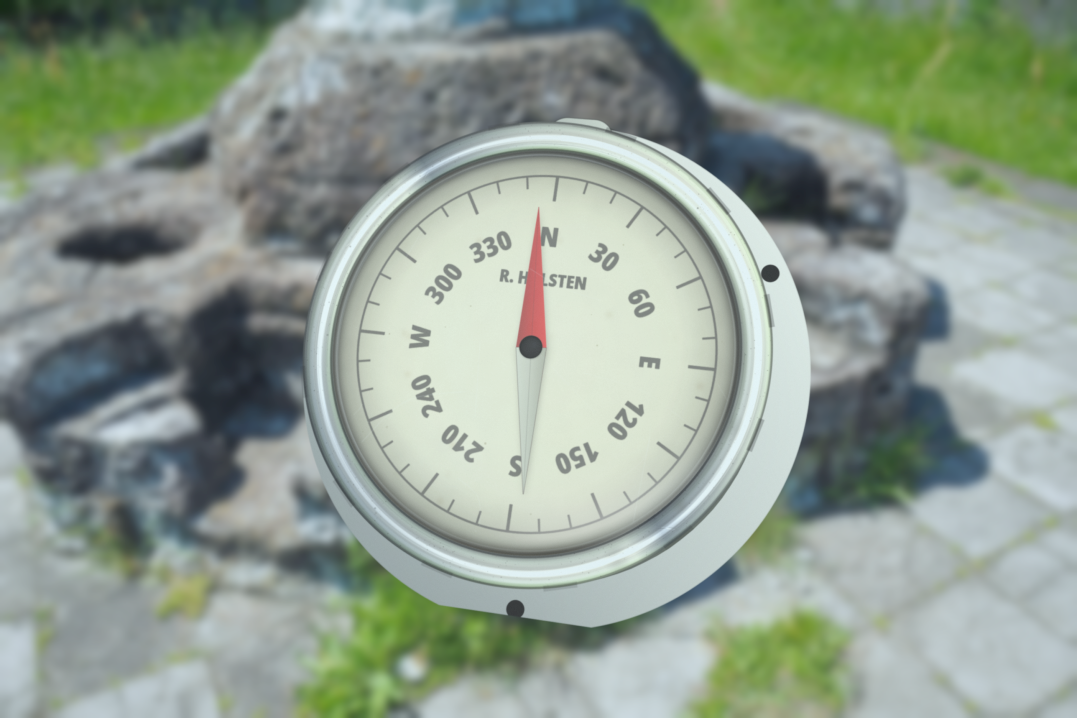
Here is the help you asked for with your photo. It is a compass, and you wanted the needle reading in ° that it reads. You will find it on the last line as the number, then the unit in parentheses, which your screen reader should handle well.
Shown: 355 (°)
